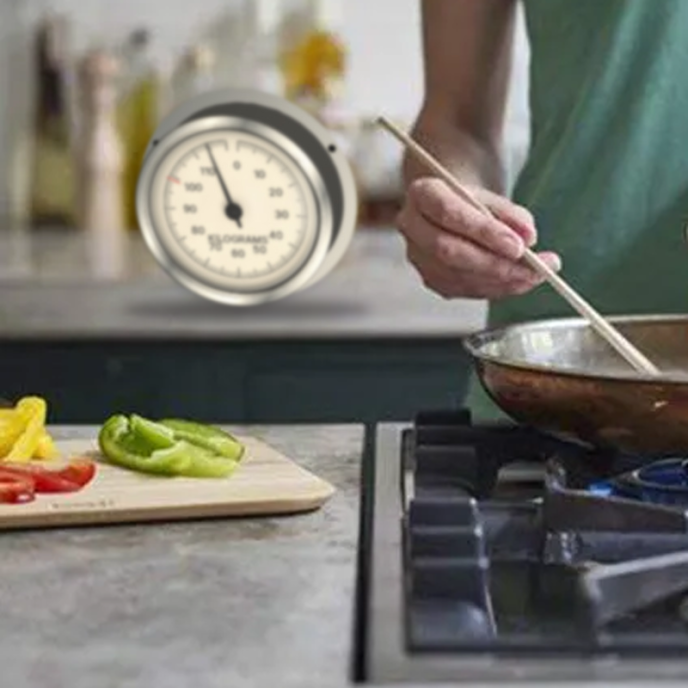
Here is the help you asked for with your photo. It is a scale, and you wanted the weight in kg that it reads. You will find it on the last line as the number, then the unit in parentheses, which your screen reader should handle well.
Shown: 115 (kg)
